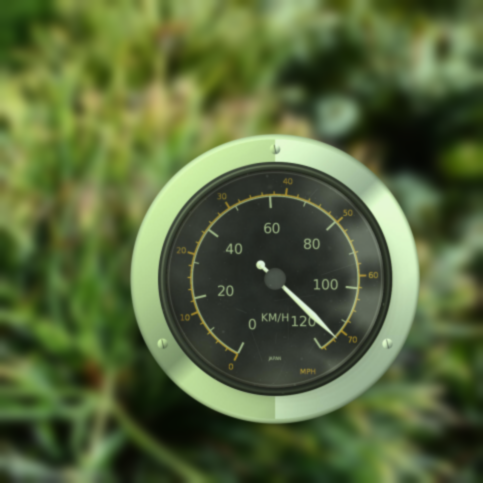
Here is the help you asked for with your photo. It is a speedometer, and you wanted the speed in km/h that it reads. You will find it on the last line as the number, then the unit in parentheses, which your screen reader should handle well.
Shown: 115 (km/h)
